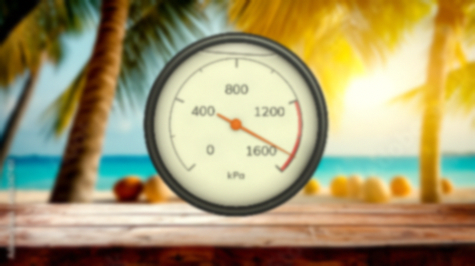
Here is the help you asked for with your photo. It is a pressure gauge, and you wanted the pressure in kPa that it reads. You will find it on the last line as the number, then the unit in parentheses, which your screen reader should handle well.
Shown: 1500 (kPa)
